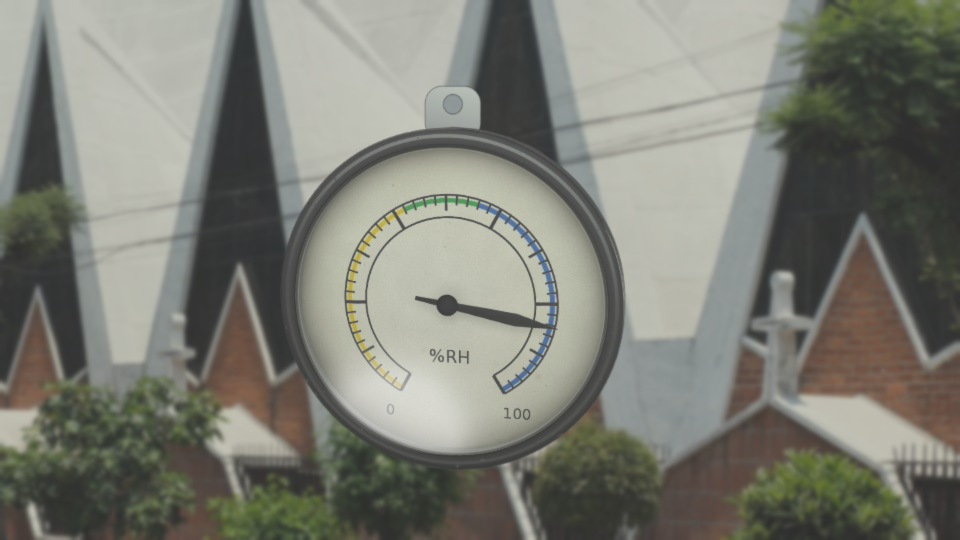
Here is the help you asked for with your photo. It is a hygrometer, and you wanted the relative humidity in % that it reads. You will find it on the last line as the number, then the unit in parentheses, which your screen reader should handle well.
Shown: 84 (%)
